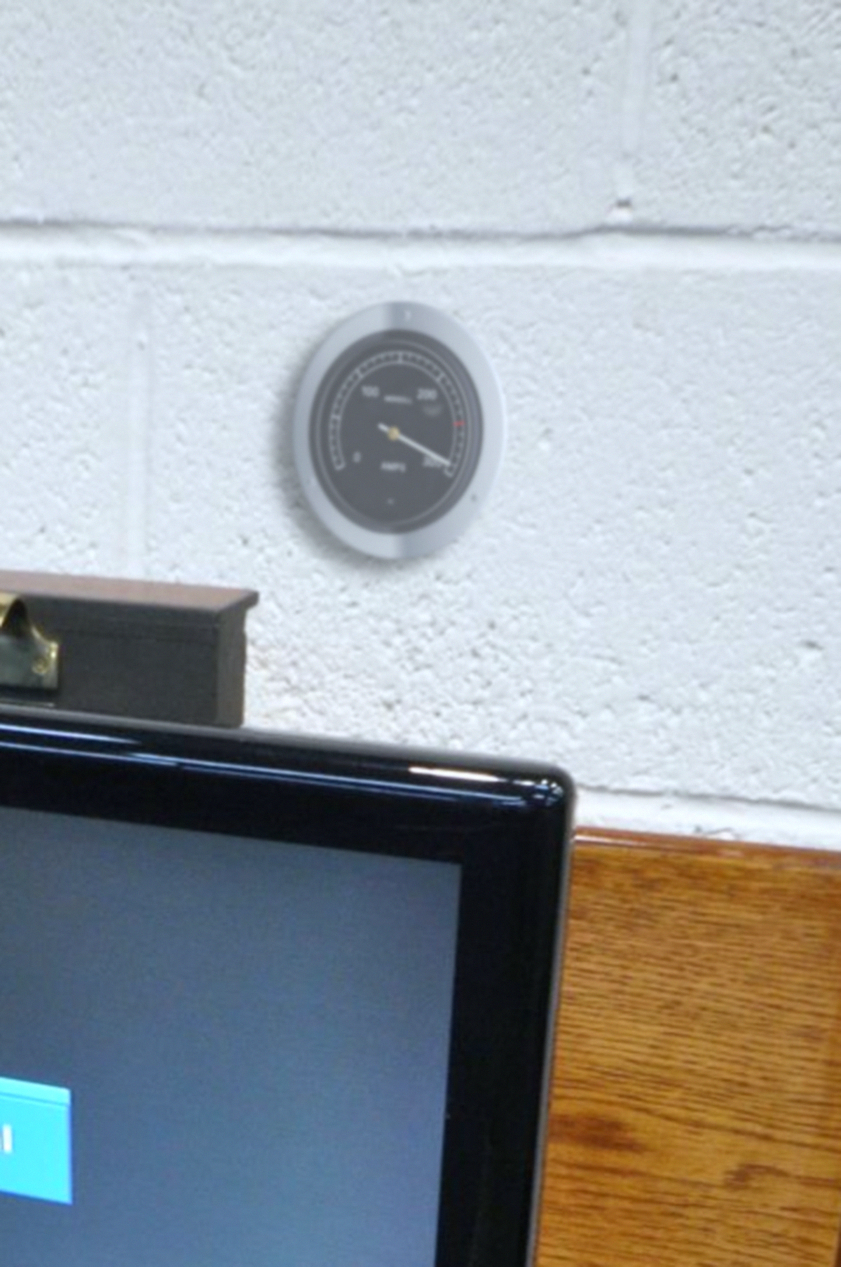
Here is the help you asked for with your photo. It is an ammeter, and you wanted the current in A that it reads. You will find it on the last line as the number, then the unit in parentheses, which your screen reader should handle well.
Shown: 290 (A)
